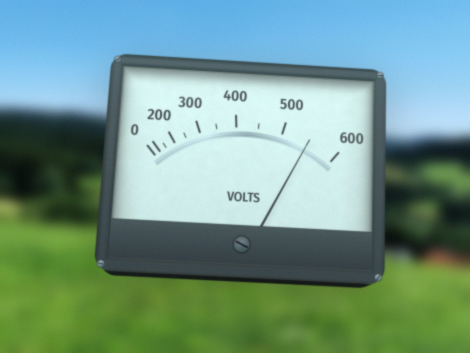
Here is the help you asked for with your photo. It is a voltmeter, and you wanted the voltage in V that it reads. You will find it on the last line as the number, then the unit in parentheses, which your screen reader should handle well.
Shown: 550 (V)
